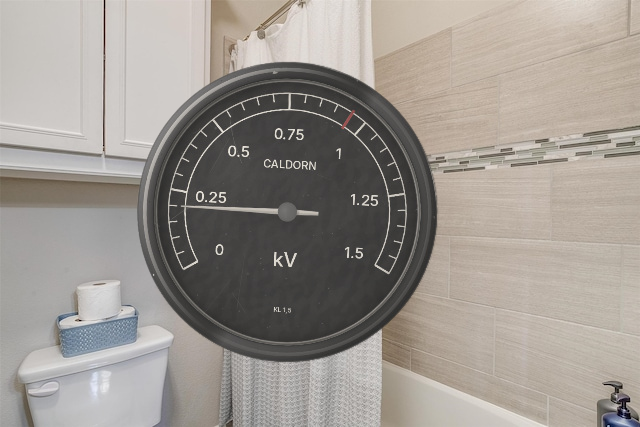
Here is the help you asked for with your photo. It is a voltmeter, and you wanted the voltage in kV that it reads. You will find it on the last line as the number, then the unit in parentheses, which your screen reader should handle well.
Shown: 0.2 (kV)
